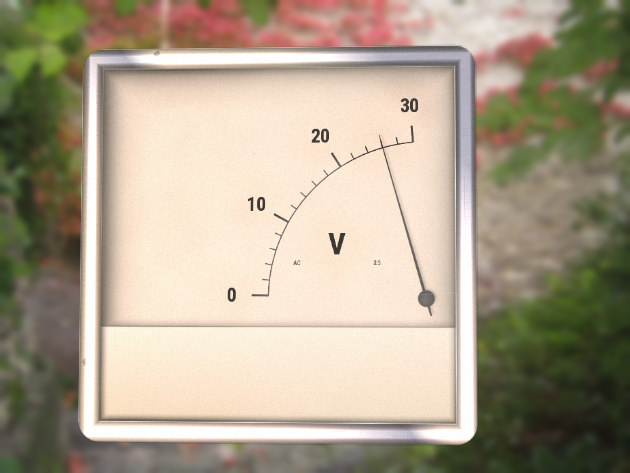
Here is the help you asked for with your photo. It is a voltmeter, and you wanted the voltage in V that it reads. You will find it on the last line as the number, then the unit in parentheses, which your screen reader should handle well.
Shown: 26 (V)
